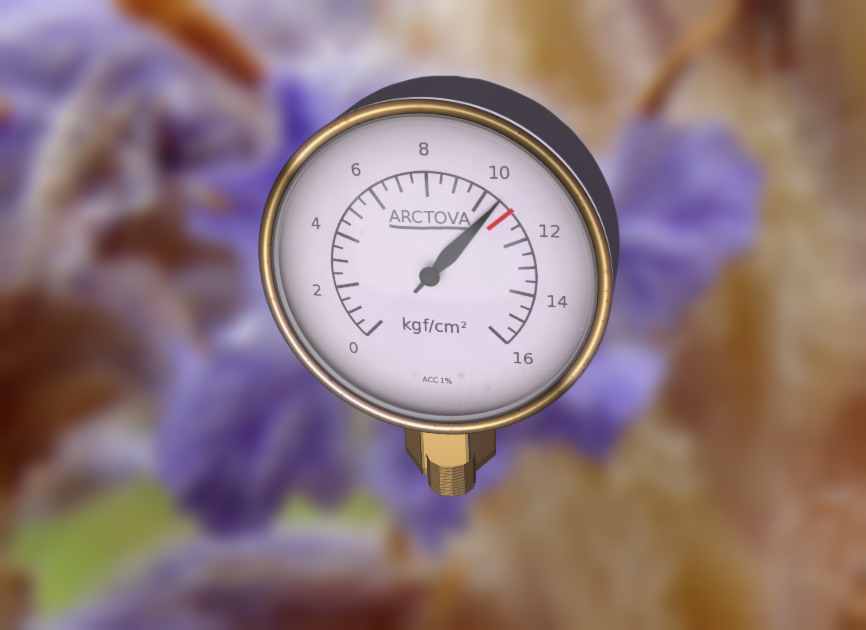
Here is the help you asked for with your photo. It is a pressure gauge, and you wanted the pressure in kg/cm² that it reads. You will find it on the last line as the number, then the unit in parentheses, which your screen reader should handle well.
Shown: 10.5 (kg/cm²)
